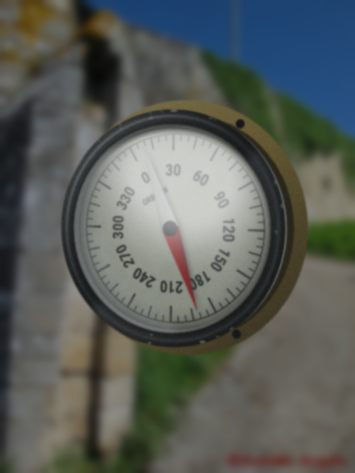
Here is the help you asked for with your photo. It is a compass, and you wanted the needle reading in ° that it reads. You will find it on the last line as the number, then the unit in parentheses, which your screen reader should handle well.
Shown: 190 (°)
